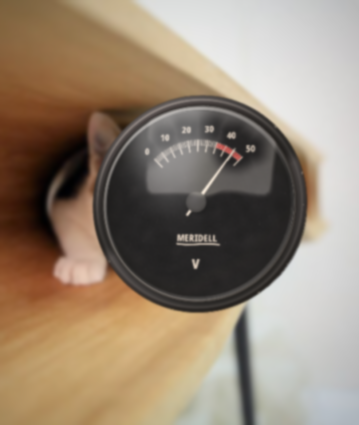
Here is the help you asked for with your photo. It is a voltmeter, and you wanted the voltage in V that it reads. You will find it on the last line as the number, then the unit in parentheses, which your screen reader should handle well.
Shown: 45 (V)
